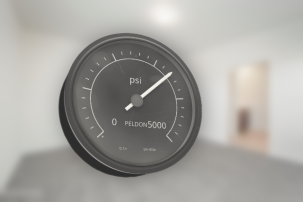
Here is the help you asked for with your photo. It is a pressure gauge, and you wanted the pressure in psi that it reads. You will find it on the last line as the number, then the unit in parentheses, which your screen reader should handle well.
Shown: 3400 (psi)
